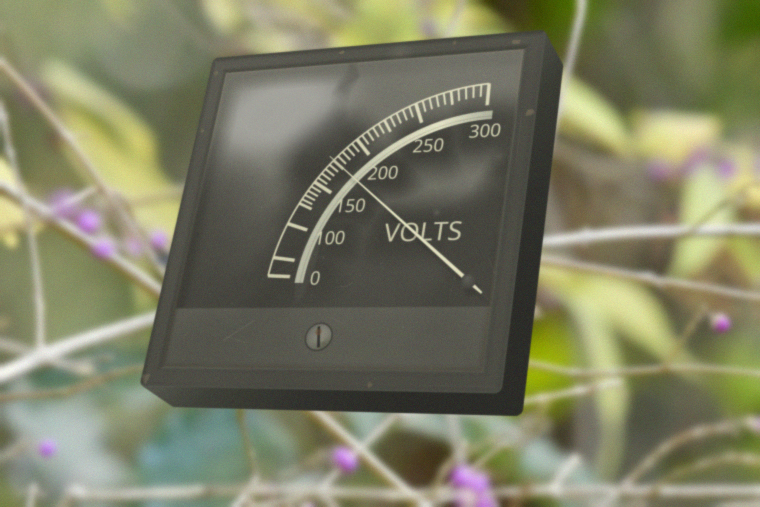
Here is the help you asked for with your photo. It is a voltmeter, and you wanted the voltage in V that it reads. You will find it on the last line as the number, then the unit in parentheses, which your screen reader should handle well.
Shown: 175 (V)
